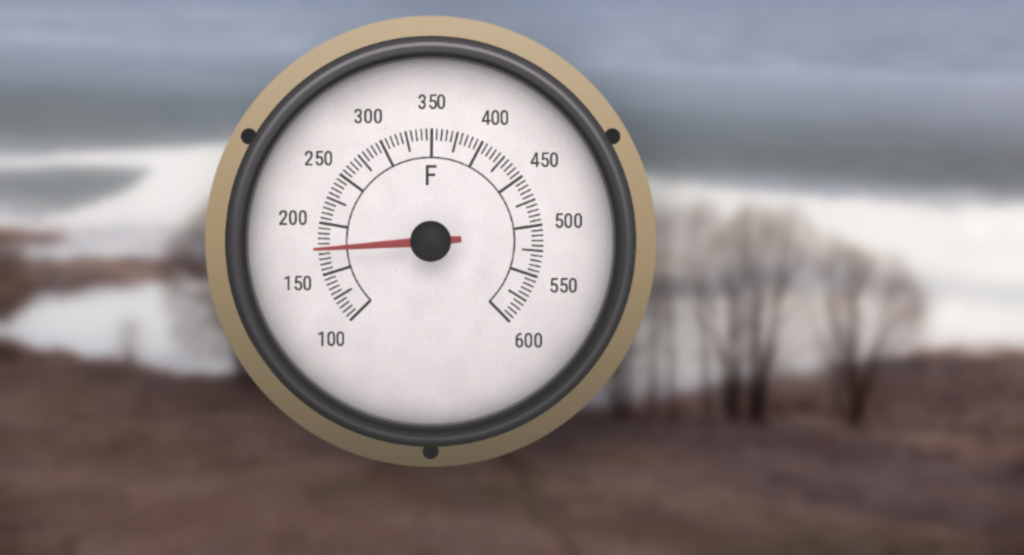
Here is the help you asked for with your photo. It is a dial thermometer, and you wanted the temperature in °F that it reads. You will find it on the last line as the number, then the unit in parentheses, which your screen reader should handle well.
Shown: 175 (°F)
